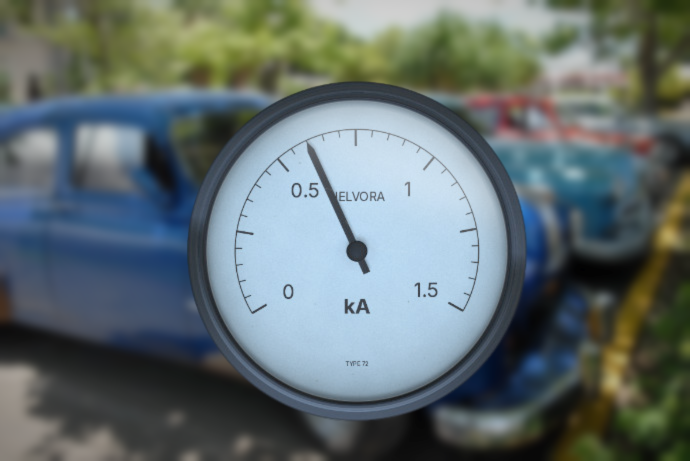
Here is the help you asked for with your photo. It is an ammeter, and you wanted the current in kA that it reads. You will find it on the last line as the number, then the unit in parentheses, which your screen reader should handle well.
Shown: 0.6 (kA)
